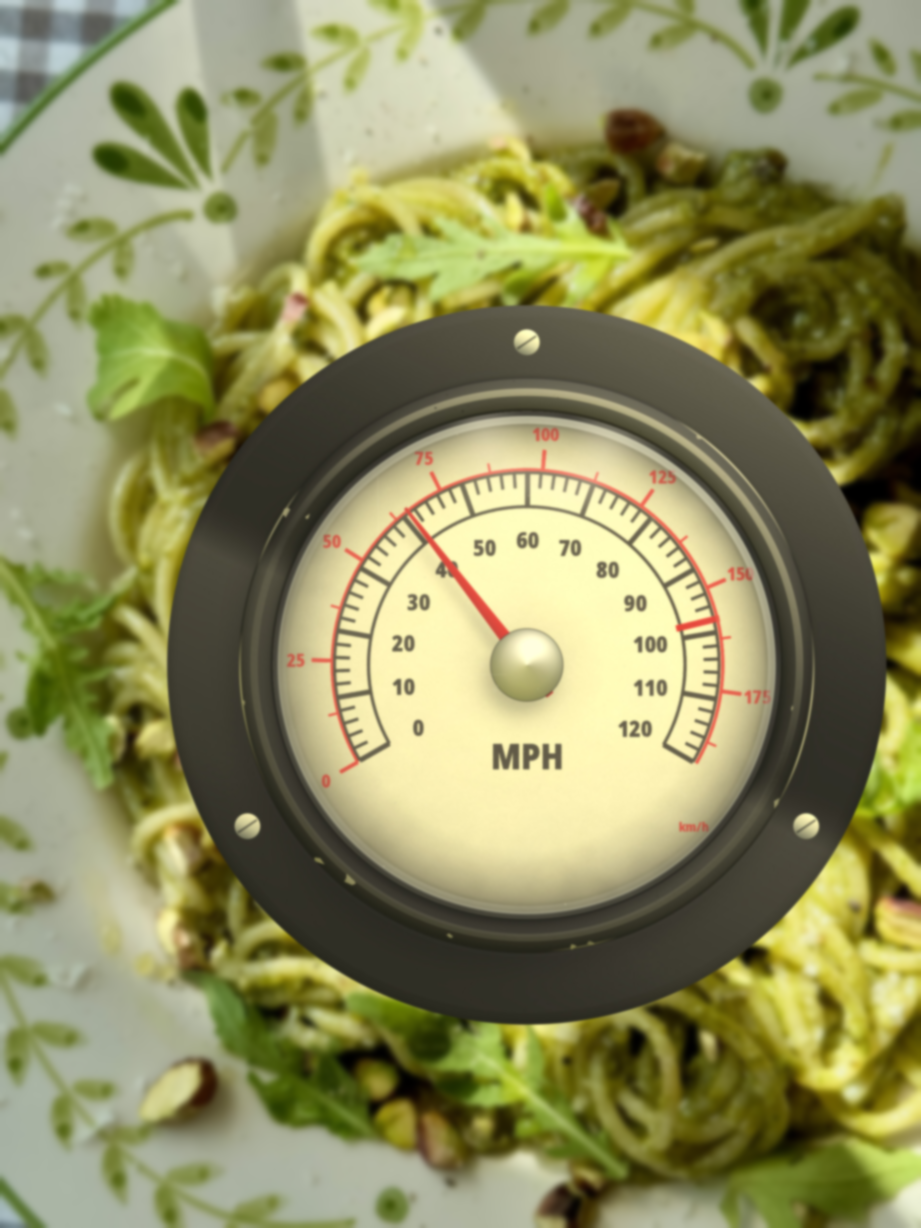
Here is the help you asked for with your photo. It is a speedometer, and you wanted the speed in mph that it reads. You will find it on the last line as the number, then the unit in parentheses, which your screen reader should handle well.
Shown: 41 (mph)
